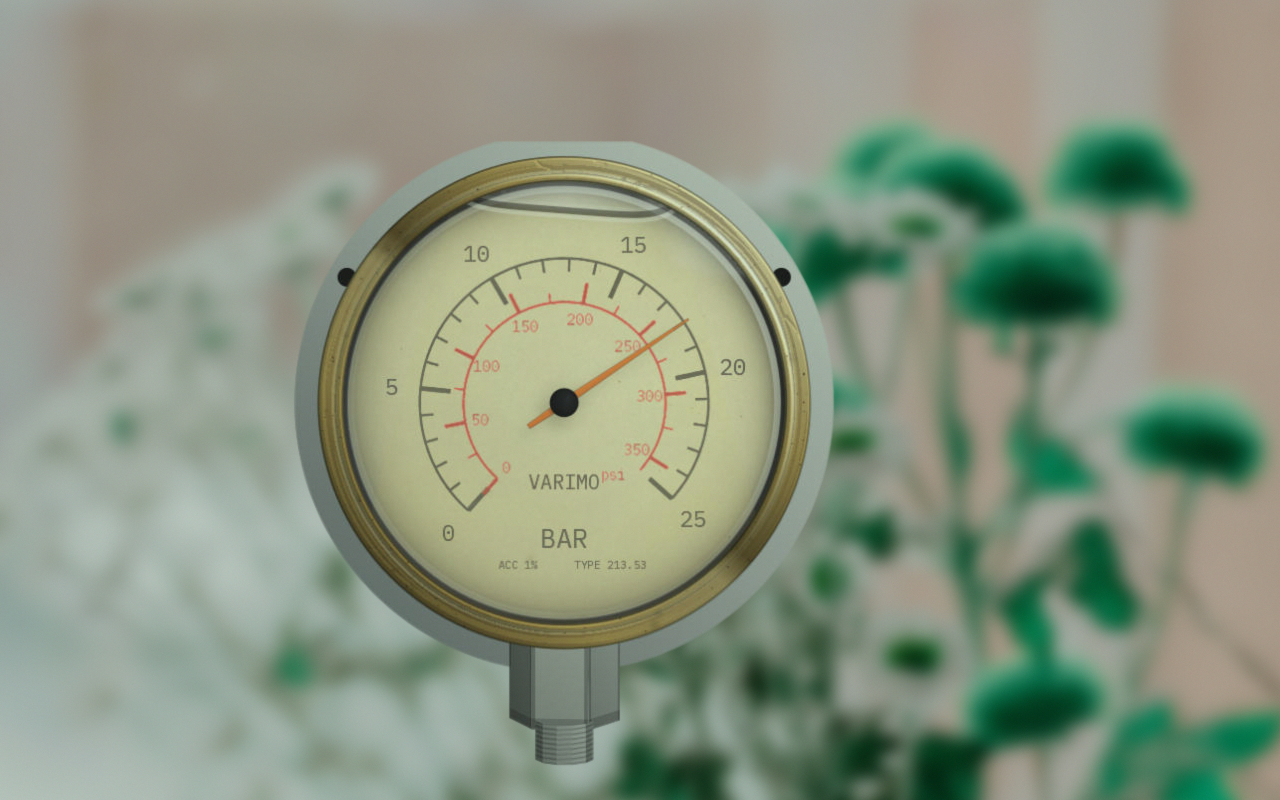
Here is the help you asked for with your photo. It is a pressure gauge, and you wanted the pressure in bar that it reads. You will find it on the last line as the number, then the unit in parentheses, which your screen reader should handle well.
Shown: 18 (bar)
